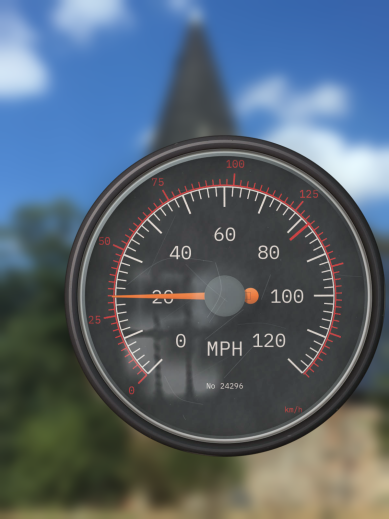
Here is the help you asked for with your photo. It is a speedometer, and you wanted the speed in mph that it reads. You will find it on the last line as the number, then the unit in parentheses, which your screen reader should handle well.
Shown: 20 (mph)
